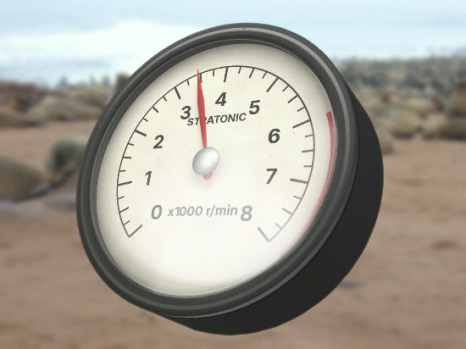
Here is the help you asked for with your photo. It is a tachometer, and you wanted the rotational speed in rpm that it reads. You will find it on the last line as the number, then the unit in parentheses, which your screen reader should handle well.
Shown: 3500 (rpm)
